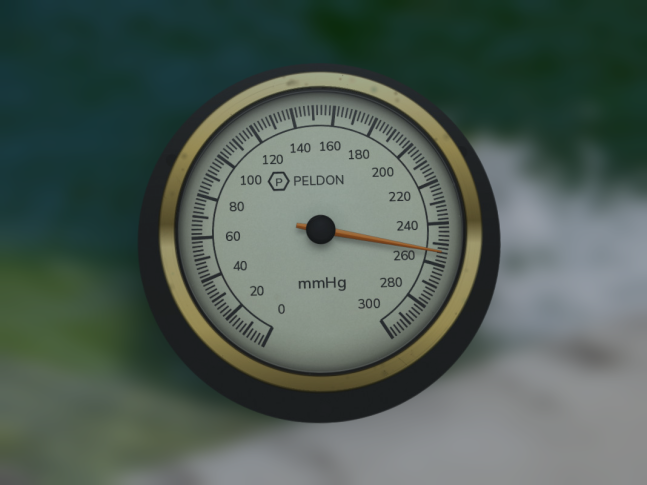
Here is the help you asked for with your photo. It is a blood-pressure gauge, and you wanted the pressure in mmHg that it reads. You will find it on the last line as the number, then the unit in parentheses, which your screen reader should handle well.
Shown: 254 (mmHg)
